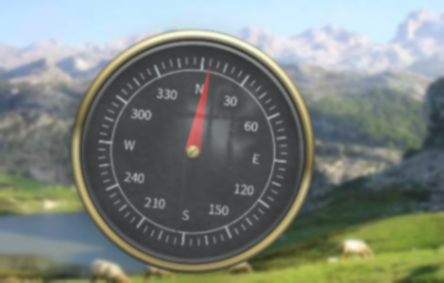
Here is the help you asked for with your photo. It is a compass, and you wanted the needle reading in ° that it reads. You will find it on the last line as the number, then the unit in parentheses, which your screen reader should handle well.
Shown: 5 (°)
